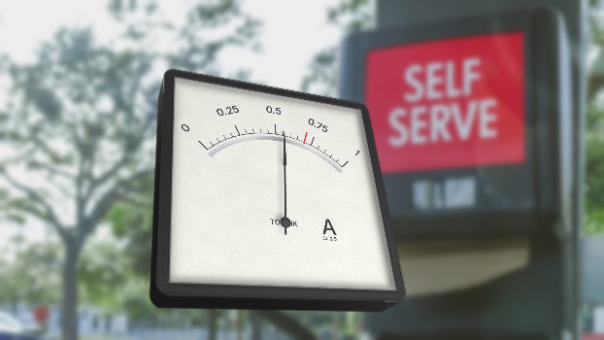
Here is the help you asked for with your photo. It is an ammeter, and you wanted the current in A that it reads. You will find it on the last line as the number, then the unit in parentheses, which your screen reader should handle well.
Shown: 0.55 (A)
